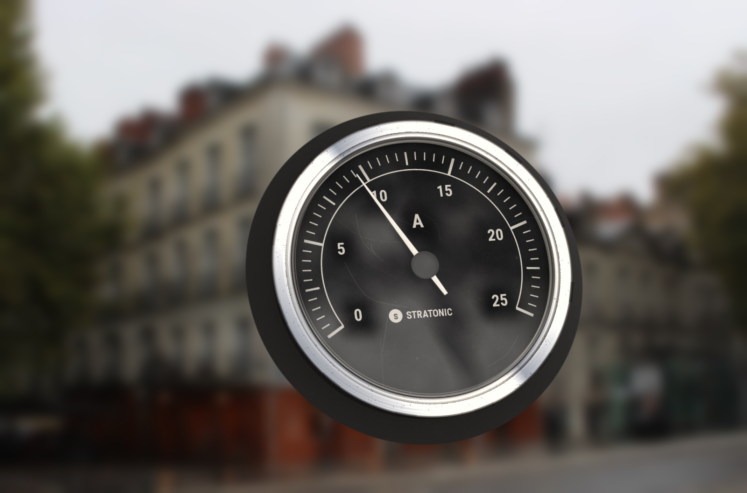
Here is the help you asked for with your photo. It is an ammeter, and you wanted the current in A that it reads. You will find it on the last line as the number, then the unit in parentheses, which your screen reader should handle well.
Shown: 9.5 (A)
